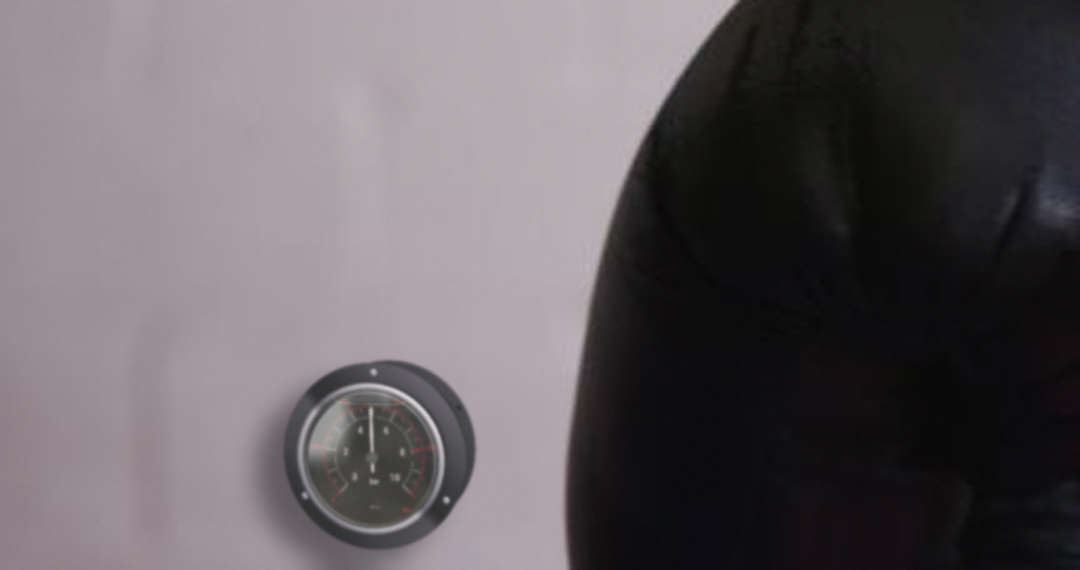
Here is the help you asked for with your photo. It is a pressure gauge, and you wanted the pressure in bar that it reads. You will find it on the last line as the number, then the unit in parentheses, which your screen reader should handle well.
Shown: 5 (bar)
